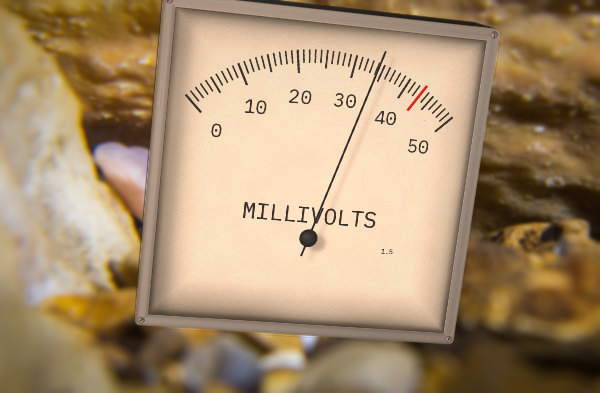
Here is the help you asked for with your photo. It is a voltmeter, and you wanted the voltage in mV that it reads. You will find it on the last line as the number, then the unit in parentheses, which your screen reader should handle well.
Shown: 34 (mV)
